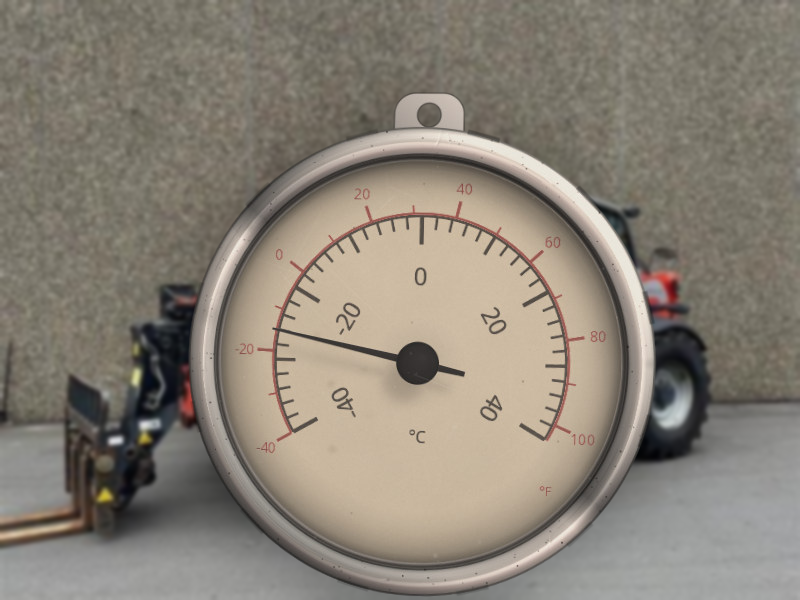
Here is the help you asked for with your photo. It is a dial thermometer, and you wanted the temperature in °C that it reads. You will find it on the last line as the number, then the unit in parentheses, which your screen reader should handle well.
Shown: -26 (°C)
